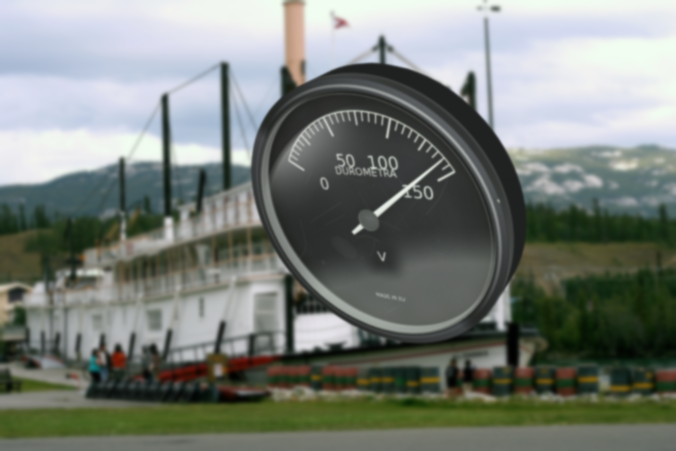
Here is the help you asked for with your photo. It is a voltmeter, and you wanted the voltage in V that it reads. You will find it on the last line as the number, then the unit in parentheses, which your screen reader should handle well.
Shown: 140 (V)
